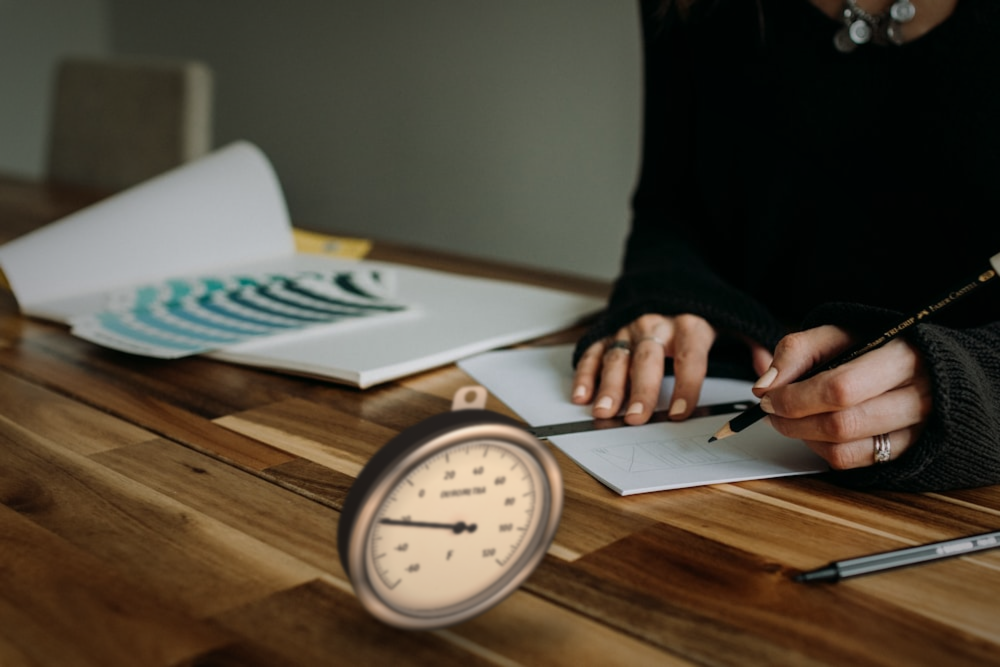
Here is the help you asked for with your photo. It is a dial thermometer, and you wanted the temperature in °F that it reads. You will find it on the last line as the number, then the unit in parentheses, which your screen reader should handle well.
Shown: -20 (°F)
